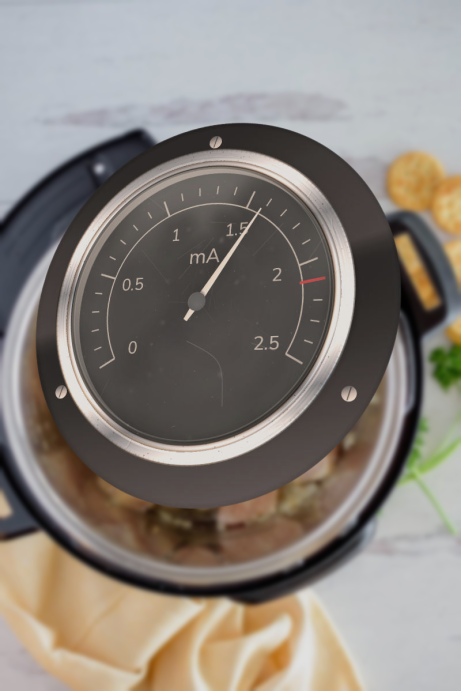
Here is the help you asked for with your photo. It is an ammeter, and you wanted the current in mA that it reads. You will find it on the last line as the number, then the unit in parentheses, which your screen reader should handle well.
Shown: 1.6 (mA)
